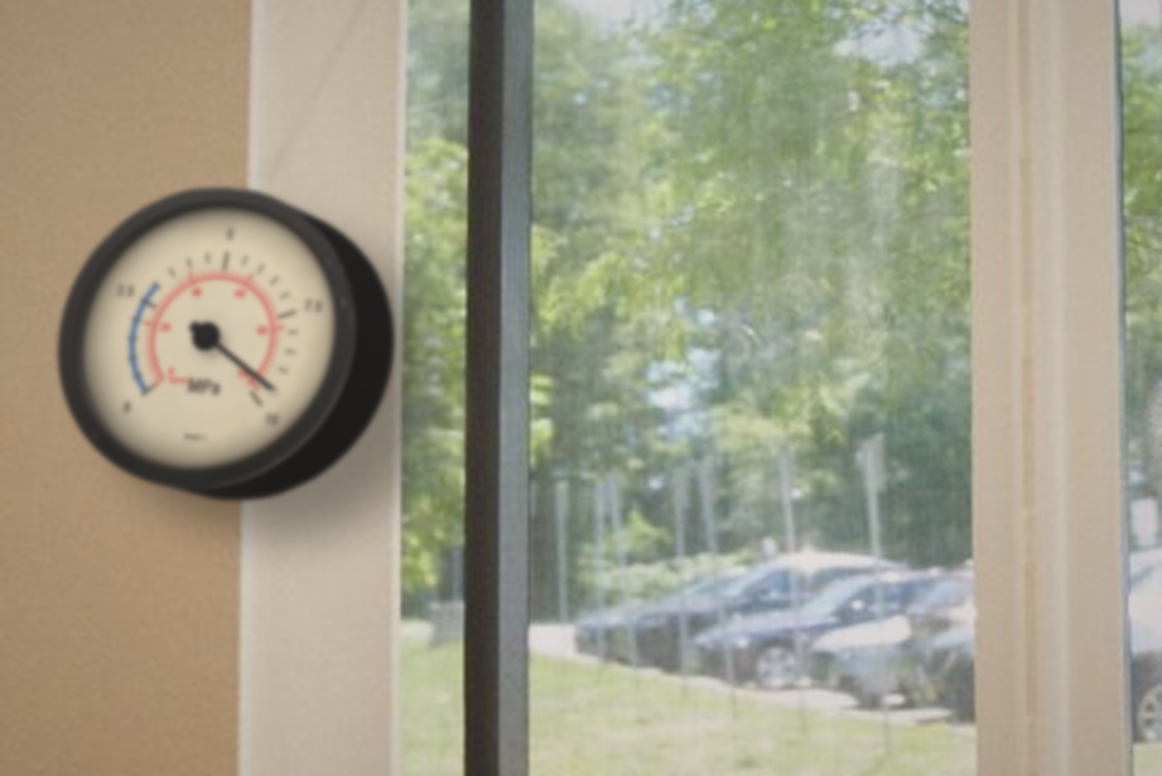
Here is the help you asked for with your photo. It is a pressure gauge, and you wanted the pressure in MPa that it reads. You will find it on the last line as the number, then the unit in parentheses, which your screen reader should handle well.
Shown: 9.5 (MPa)
